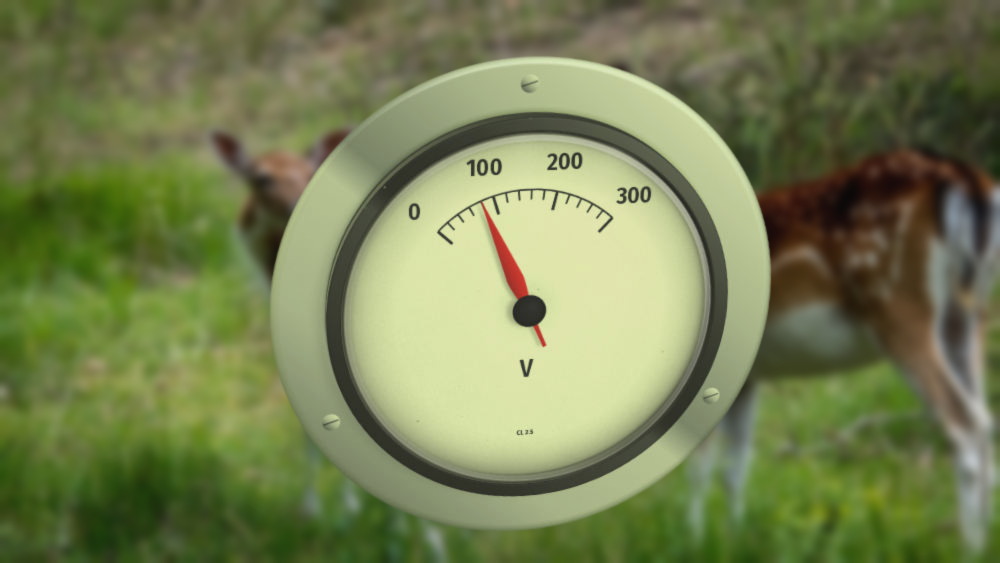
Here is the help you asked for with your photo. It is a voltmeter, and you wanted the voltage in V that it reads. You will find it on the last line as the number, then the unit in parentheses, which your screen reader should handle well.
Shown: 80 (V)
